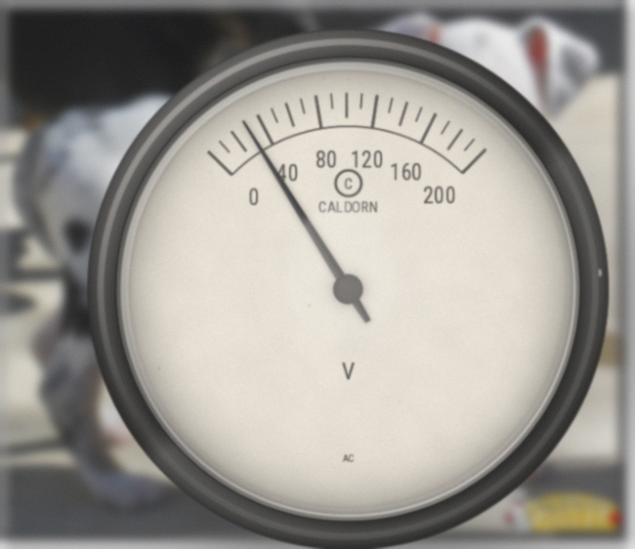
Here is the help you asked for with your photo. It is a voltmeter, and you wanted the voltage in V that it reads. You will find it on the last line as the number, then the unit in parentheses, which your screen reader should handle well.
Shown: 30 (V)
